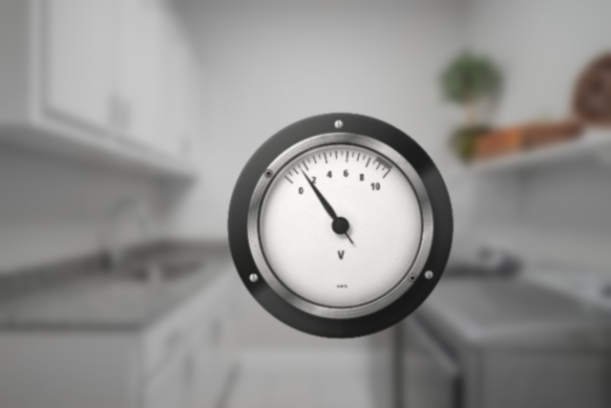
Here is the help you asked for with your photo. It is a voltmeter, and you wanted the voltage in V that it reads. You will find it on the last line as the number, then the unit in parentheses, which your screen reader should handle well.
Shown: 1.5 (V)
